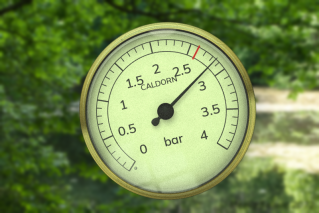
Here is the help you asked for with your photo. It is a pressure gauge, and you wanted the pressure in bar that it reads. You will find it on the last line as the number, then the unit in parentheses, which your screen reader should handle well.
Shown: 2.85 (bar)
